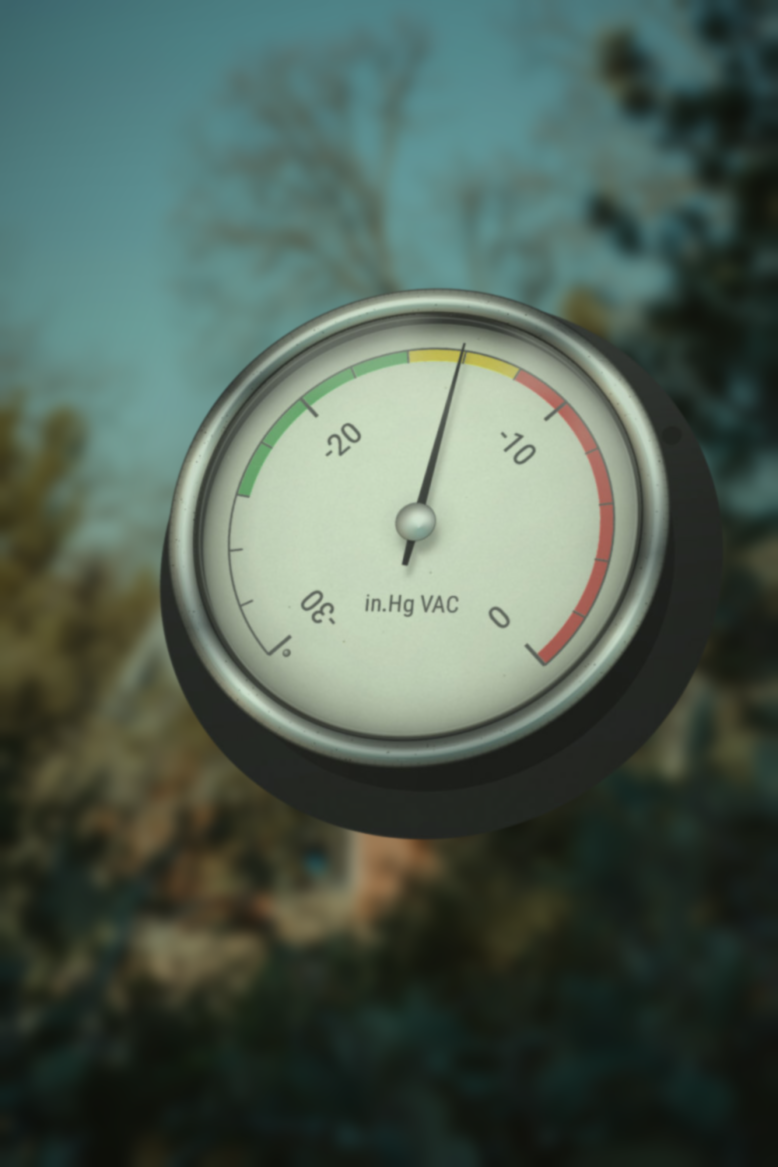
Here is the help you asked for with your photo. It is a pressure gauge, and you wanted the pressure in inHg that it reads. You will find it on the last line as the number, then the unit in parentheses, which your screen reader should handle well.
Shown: -14 (inHg)
